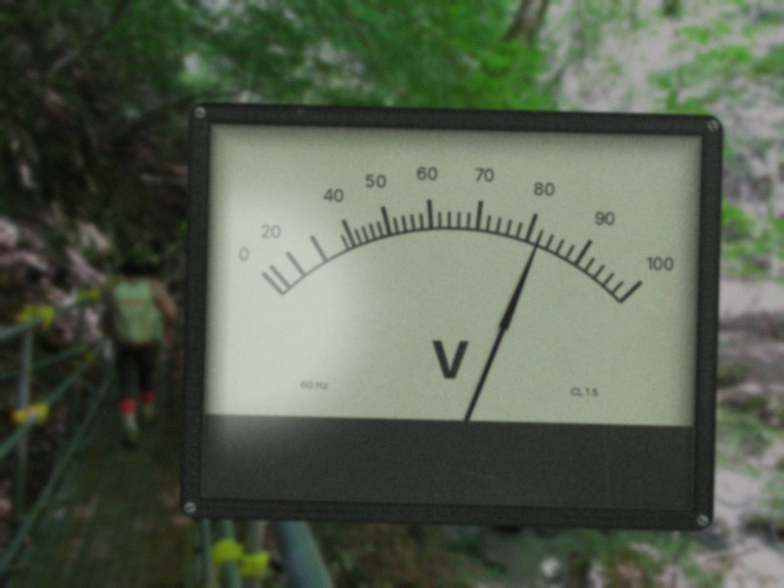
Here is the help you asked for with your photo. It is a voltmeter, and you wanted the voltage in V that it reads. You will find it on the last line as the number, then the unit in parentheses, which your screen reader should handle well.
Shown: 82 (V)
